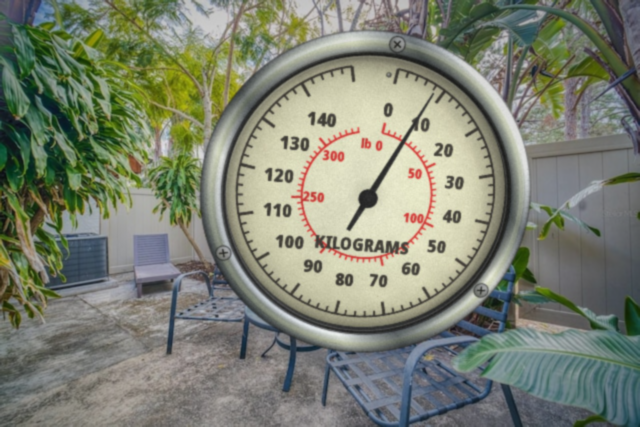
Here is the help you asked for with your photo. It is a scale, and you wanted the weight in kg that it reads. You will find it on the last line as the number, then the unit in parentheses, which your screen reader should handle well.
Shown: 8 (kg)
